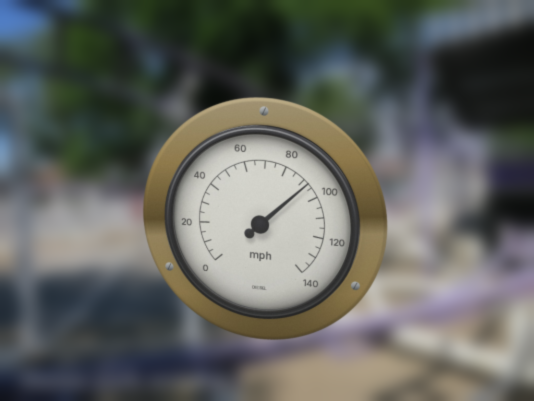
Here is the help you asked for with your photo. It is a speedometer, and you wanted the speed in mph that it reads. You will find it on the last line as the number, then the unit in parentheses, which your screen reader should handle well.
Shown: 92.5 (mph)
